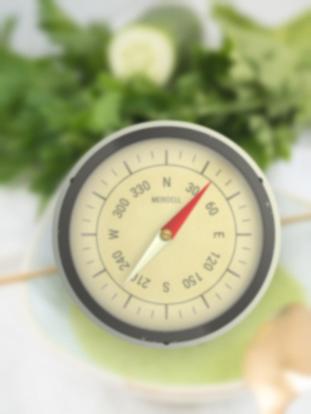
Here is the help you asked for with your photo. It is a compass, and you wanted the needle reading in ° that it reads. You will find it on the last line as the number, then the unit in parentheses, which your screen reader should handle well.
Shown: 40 (°)
